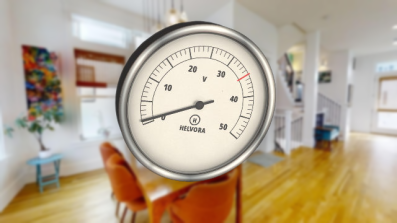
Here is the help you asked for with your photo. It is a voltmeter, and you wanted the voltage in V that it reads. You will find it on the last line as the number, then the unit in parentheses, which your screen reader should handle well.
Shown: 1 (V)
